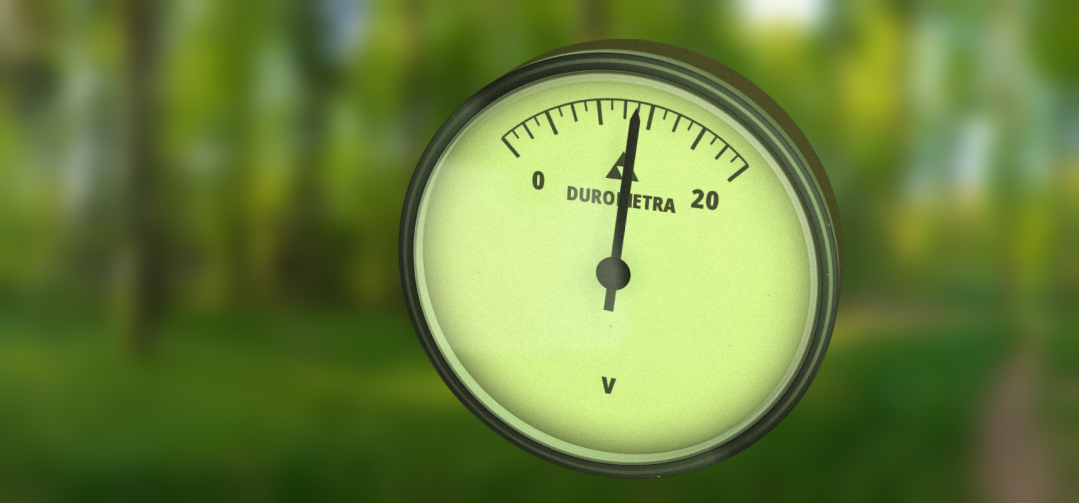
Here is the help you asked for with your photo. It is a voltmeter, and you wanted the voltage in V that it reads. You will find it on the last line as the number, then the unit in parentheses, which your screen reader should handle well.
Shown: 11 (V)
